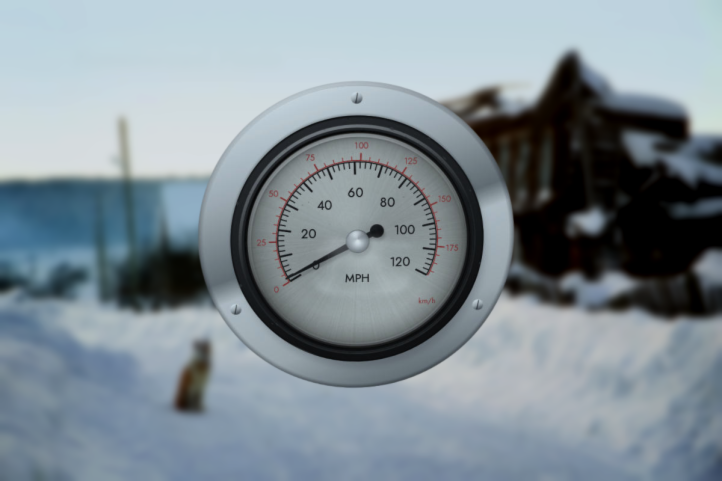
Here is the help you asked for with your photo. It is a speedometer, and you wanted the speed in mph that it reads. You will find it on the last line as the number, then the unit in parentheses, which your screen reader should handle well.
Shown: 2 (mph)
